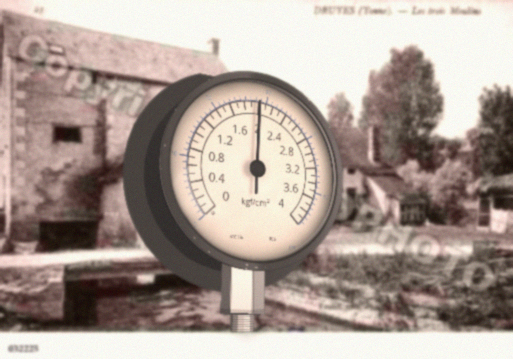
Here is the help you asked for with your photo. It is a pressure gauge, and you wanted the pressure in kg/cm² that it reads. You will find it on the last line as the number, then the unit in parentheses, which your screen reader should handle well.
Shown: 2 (kg/cm²)
